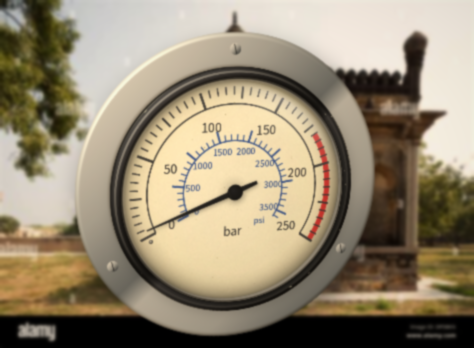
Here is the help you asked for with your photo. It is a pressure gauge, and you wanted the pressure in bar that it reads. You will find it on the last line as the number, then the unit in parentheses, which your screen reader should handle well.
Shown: 5 (bar)
